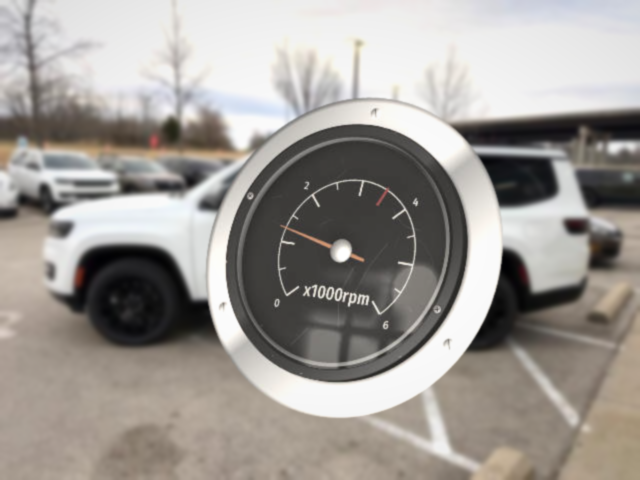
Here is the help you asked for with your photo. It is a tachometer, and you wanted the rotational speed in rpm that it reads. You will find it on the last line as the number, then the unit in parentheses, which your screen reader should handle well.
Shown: 1250 (rpm)
